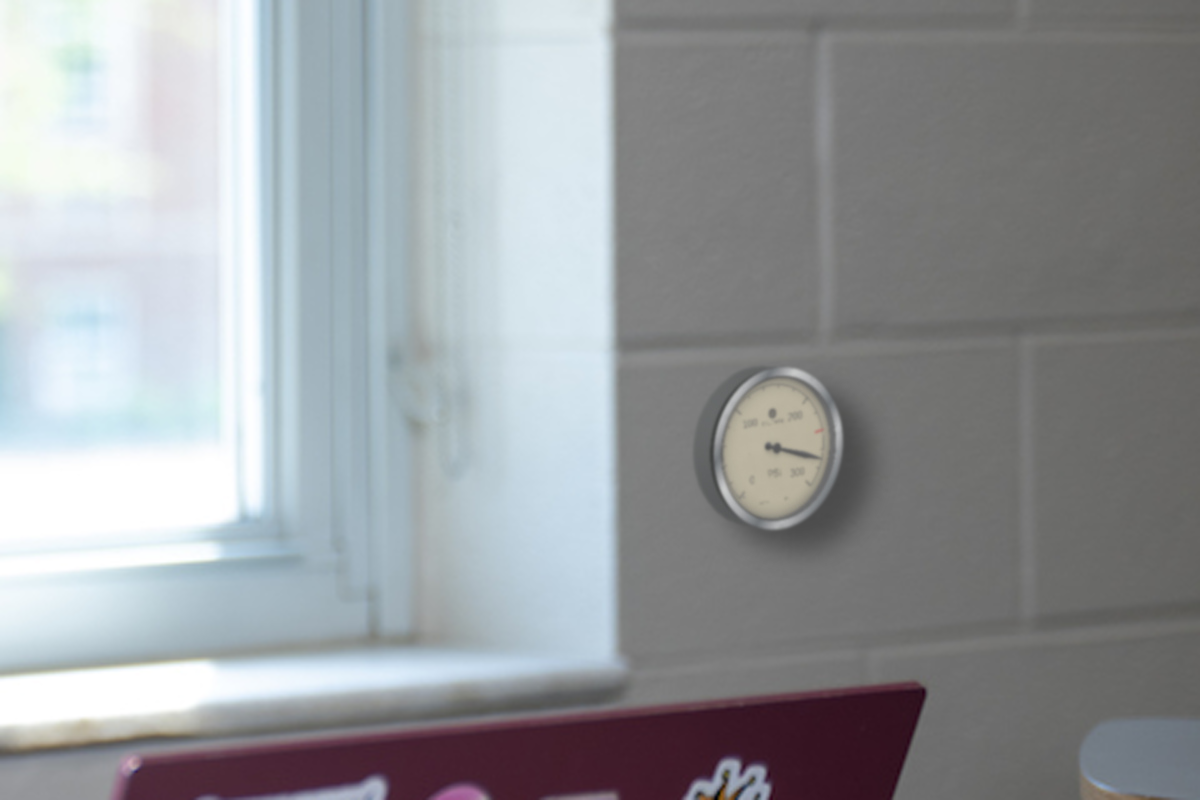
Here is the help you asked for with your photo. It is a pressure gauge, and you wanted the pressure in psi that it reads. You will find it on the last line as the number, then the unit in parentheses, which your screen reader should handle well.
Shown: 270 (psi)
